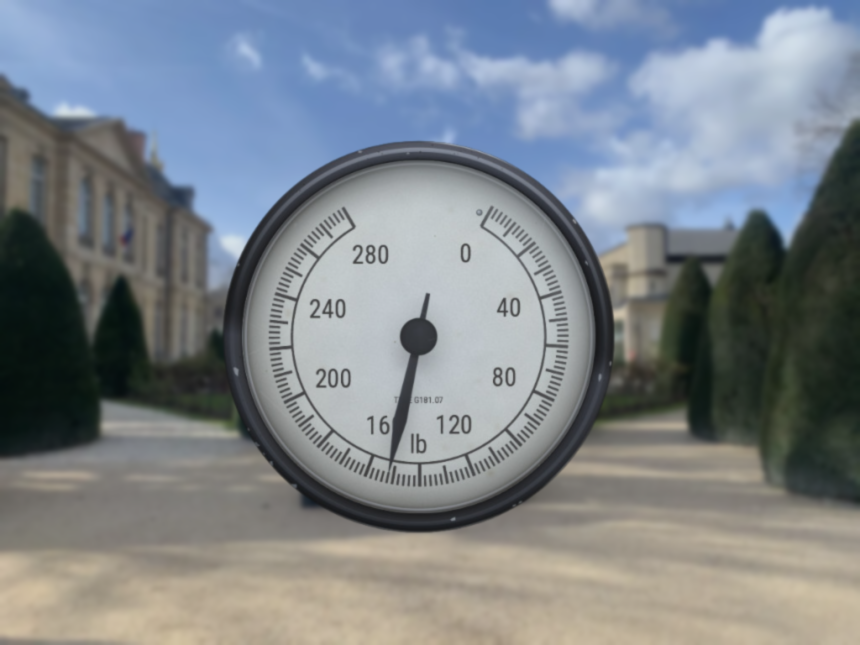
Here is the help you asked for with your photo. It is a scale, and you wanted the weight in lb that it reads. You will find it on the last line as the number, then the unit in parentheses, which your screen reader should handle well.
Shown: 152 (lb)
